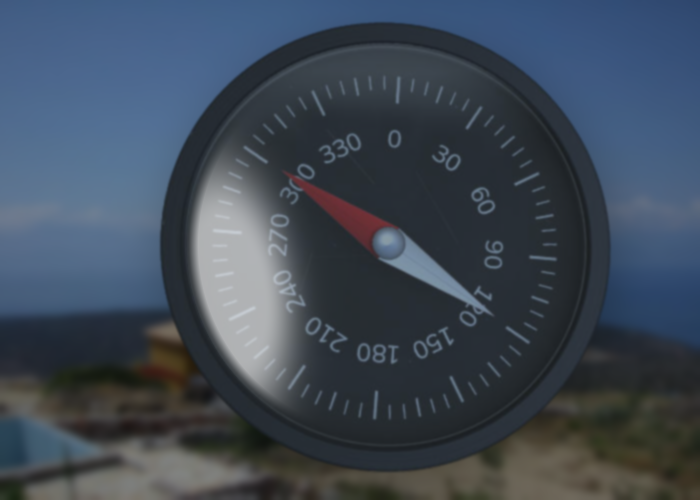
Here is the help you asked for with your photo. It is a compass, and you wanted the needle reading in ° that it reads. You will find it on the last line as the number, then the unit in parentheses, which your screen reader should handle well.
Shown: 300 (°)
